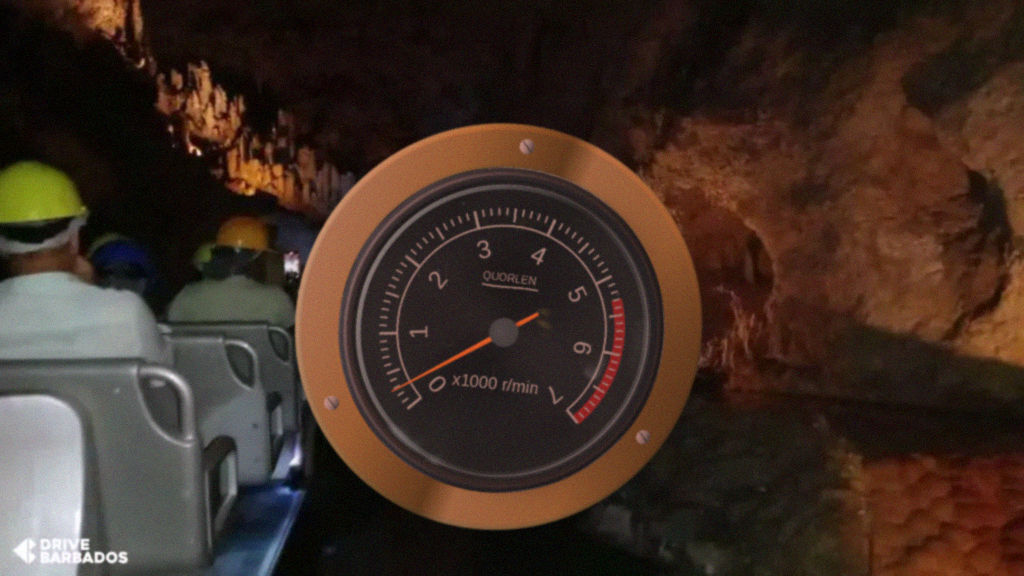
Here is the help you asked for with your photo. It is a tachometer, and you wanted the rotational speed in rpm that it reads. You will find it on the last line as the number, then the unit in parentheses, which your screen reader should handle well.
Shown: 300 (rpm)
